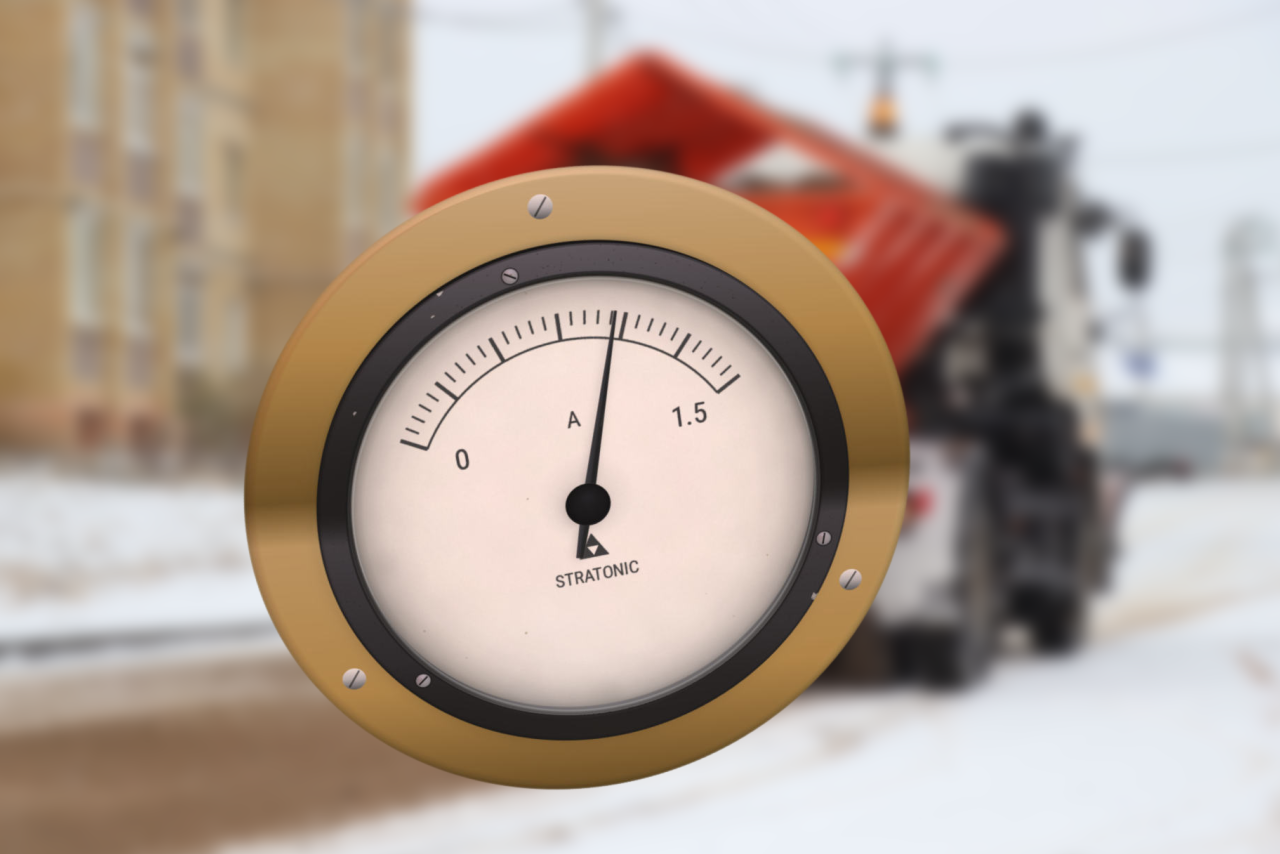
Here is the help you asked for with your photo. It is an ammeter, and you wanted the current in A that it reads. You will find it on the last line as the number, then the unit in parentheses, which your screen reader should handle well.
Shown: 0.95 (A)
